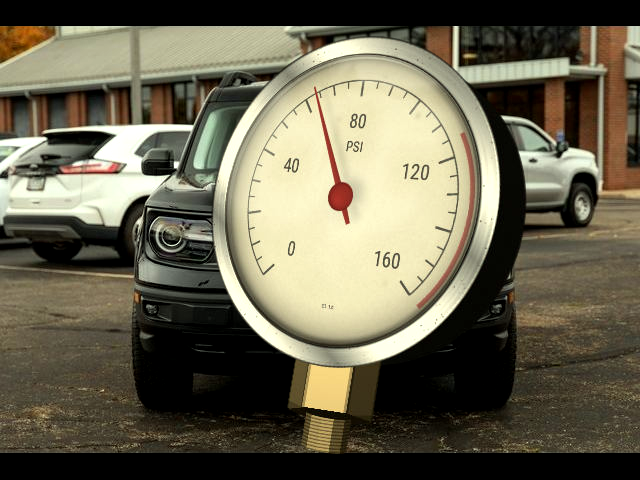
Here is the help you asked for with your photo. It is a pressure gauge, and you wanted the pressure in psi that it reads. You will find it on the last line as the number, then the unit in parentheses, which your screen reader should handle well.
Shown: 65 (psi)
